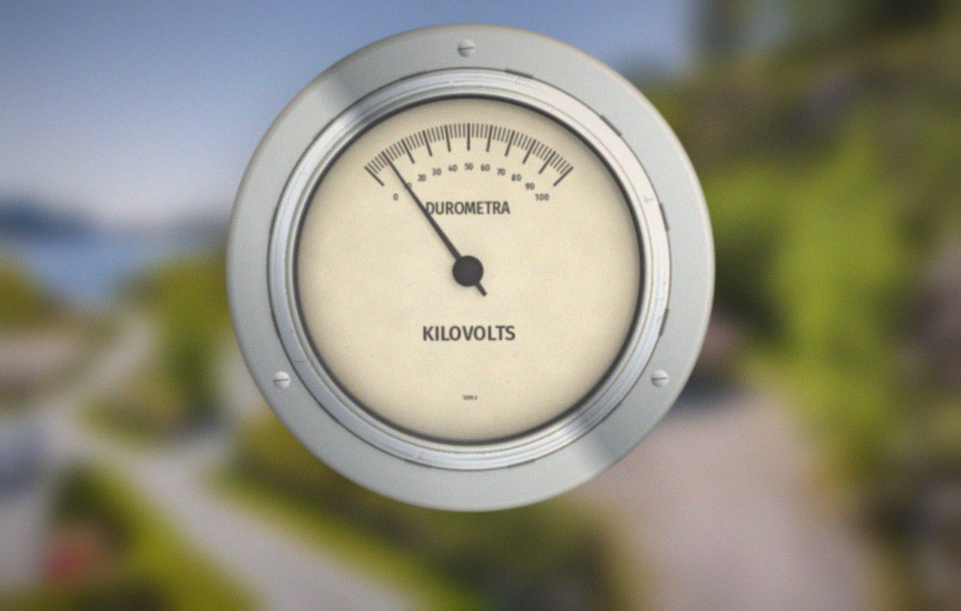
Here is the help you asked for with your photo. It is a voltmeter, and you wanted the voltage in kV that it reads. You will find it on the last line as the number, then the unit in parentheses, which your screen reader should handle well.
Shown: 10 (kV)
